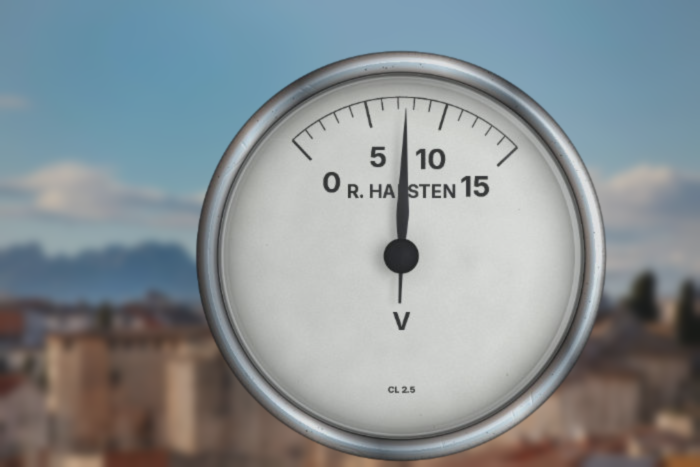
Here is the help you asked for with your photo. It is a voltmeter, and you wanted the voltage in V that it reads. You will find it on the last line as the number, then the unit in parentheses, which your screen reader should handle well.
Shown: 7.5 (V)
